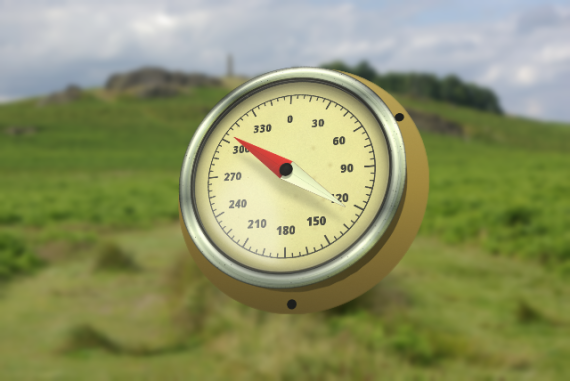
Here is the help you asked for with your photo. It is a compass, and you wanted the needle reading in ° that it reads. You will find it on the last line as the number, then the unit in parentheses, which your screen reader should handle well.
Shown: 305 (°)
